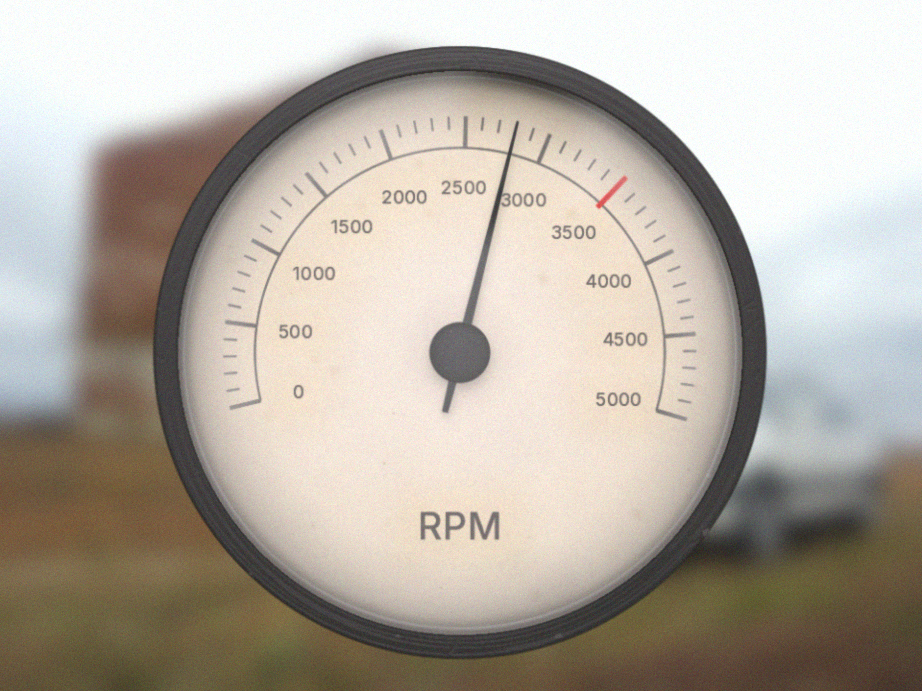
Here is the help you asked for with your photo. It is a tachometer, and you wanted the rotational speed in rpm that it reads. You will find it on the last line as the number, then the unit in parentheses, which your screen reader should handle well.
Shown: 2800 (rpm)
